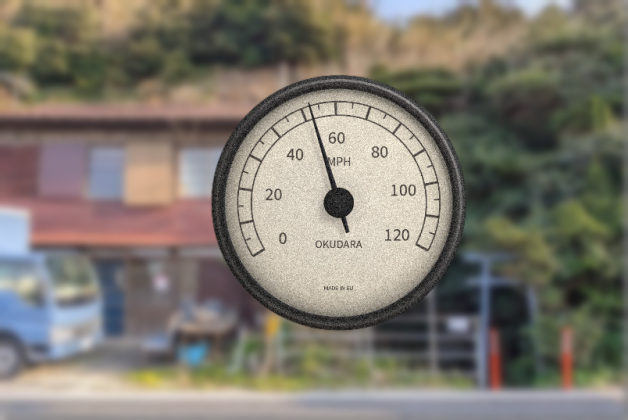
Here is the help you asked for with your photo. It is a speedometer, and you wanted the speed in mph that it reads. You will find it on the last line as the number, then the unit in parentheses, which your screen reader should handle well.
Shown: 52.5 (mph)
